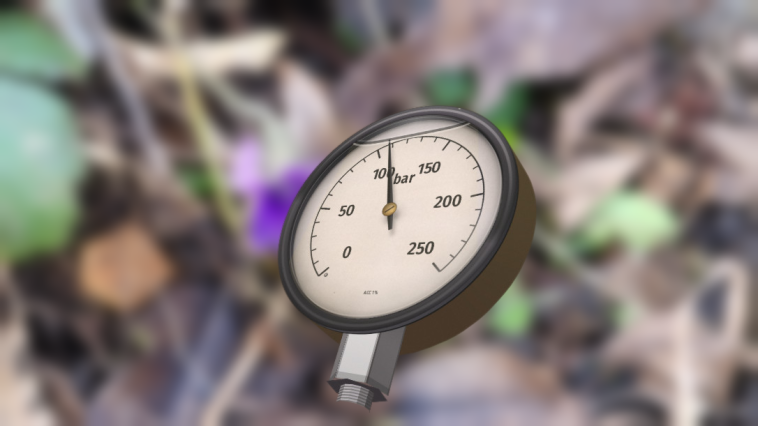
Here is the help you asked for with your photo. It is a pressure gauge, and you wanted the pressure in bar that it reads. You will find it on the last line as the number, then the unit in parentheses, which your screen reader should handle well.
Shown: 110 (bar)
